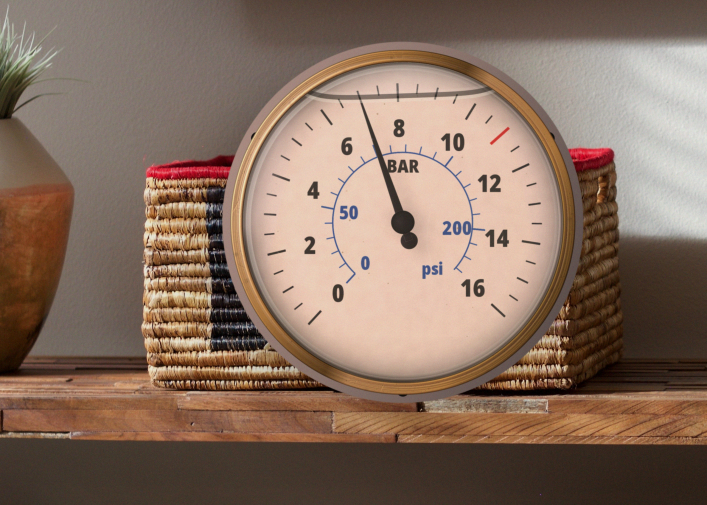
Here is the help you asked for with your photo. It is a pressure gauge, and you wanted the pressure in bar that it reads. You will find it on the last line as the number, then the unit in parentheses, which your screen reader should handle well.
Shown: 7 (bar)
